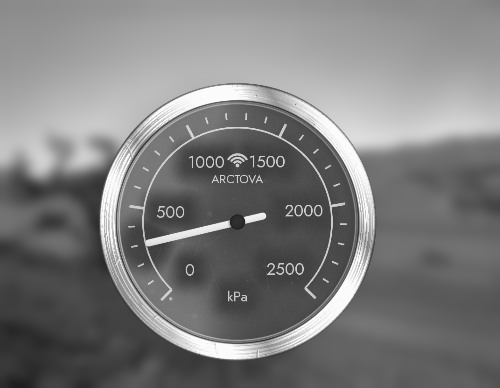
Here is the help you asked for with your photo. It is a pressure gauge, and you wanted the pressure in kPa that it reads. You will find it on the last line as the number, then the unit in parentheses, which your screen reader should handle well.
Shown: 300 (kPa)
